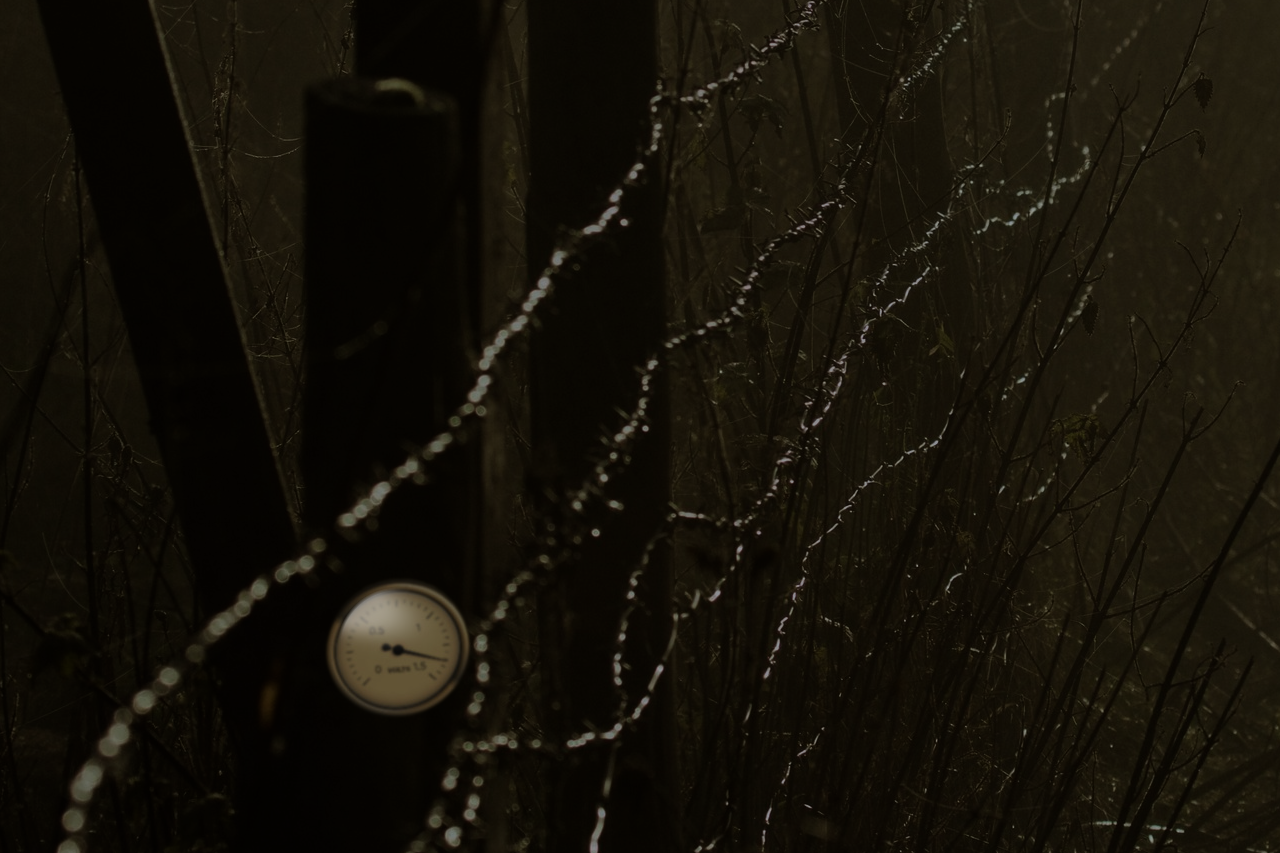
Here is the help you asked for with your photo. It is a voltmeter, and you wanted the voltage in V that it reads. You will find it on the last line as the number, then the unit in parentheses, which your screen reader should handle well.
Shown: 1.35 (V)
